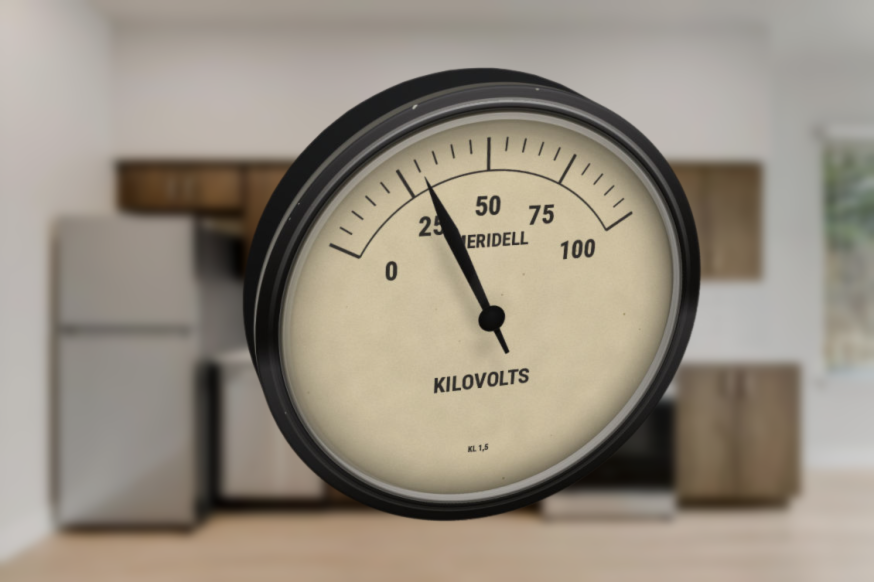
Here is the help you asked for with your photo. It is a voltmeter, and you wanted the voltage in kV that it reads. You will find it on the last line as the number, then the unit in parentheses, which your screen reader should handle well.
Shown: 30 (kV)
